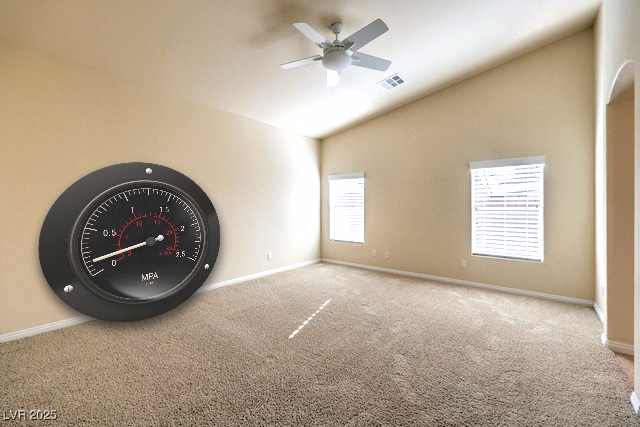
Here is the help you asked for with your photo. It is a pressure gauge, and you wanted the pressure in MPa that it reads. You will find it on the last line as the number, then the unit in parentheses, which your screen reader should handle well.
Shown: 0.15 (MPa)
